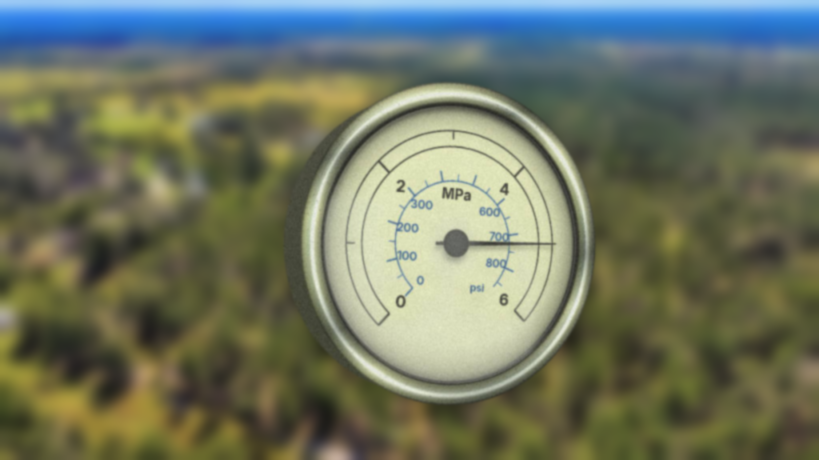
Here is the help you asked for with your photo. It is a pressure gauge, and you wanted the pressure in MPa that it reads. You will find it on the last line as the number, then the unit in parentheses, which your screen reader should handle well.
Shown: 5 (MPa)
